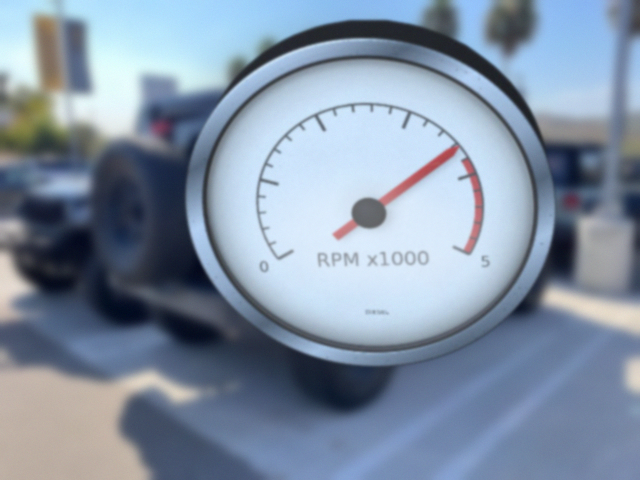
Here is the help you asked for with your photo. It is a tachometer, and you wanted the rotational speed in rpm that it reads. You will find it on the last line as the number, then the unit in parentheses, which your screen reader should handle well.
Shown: 3600 (rpm)
